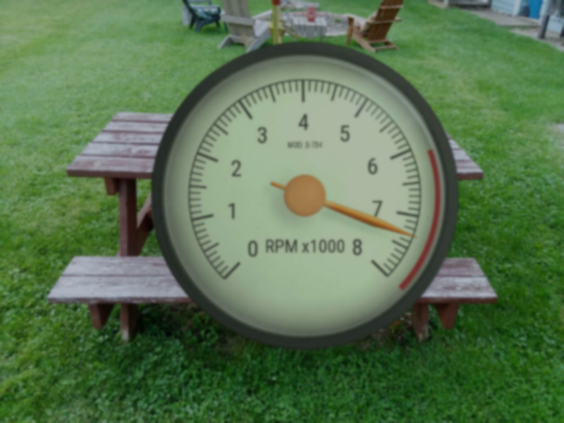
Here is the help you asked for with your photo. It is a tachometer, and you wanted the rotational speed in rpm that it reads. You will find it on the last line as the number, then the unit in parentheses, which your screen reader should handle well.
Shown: 7300 (rpm)
